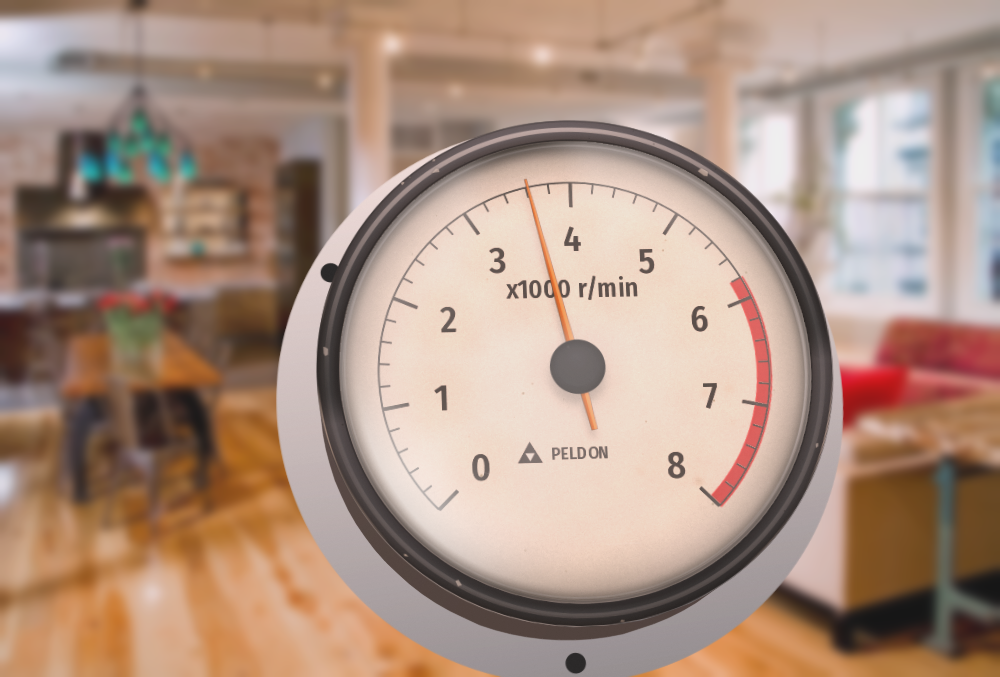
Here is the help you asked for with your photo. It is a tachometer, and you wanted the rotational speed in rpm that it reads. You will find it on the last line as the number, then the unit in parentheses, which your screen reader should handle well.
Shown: 3600 (rpm)
